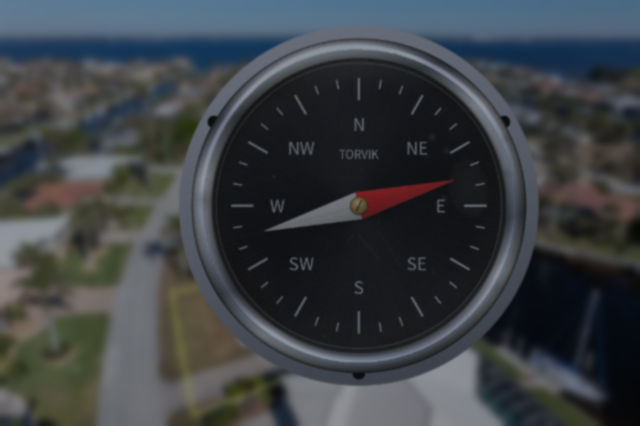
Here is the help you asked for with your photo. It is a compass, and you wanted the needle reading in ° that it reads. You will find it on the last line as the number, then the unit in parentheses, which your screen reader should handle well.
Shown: 75 (°)
